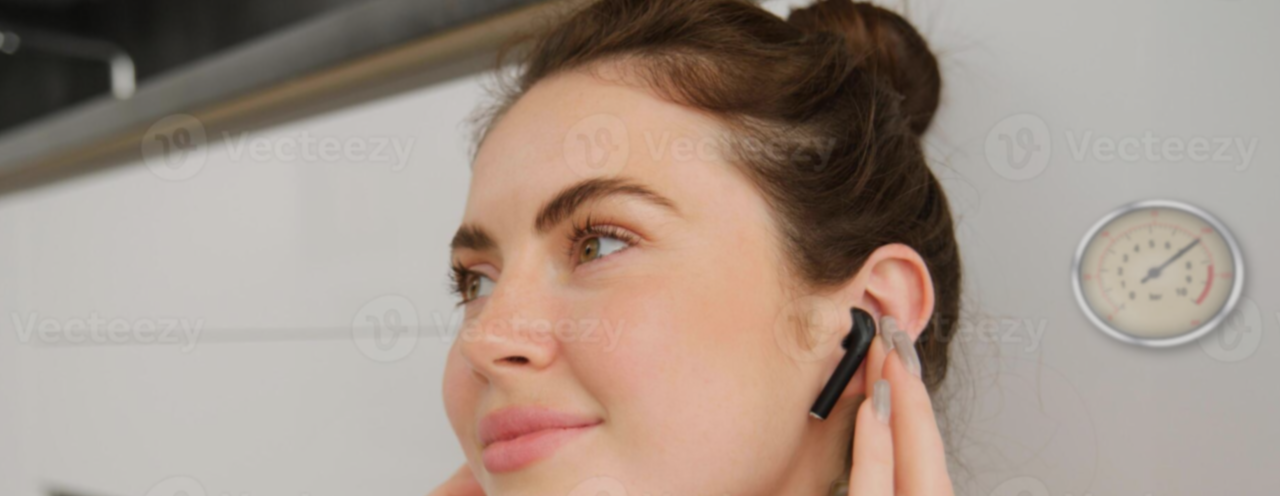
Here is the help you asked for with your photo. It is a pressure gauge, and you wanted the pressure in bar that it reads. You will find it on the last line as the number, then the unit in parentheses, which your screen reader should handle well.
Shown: 7 (bar)
